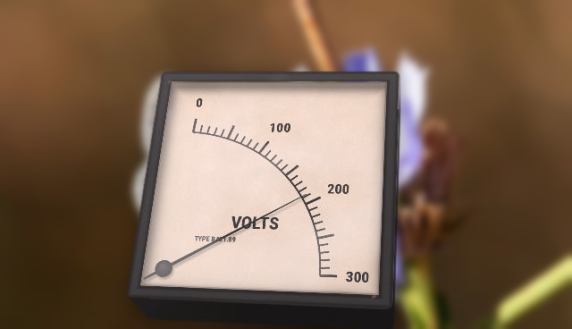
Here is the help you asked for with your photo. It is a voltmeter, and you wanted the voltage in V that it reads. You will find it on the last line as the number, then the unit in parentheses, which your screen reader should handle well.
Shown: 190 (V)
